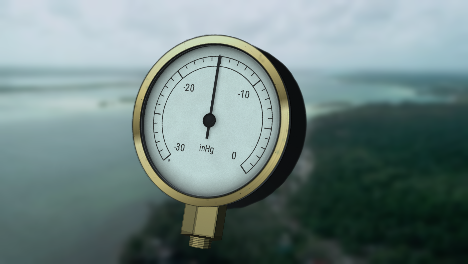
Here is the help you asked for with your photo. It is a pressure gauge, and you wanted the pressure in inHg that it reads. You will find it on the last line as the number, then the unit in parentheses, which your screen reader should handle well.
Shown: -15 (inHg)
